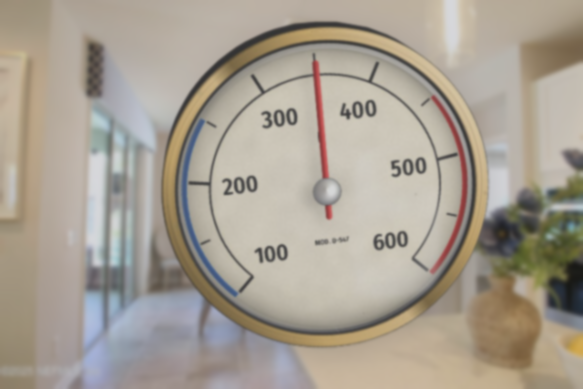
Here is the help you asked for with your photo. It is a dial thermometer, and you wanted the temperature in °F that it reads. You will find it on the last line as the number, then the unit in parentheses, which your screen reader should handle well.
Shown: 350 (°F)
